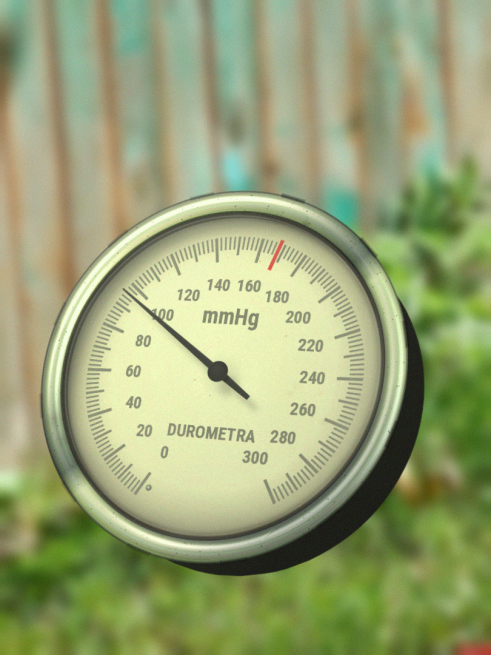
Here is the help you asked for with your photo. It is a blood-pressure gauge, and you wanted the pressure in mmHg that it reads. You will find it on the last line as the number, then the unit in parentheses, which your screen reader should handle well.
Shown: 96 (mmHg)
